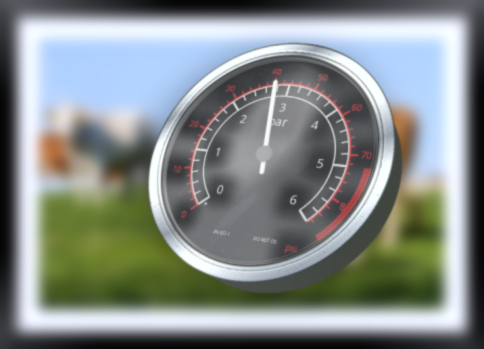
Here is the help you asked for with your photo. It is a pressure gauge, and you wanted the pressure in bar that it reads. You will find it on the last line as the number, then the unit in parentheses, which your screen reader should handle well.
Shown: 2.8 (bar)
